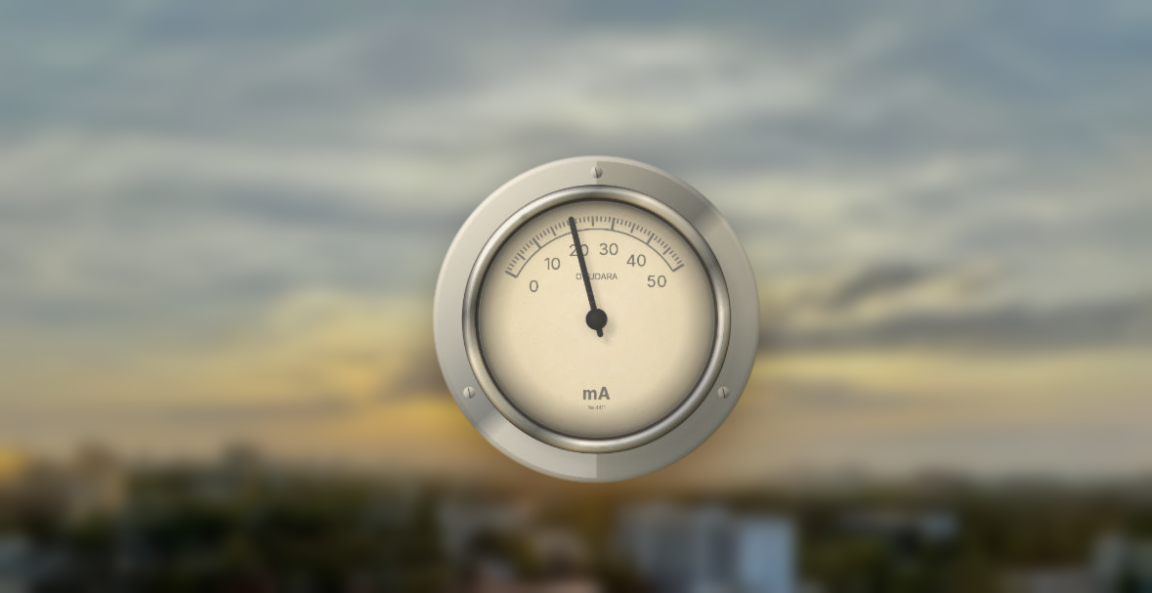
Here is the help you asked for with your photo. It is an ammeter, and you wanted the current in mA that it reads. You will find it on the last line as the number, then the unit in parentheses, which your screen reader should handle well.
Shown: 20 (mA)
